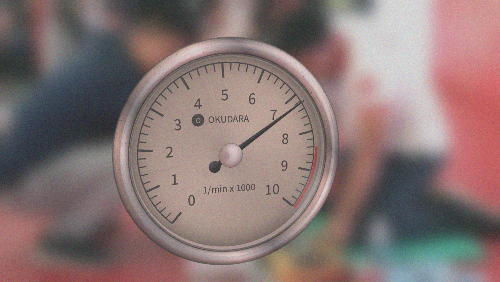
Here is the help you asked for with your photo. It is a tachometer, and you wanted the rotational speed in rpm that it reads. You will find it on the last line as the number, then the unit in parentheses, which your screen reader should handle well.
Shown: 7200 (rpm)
